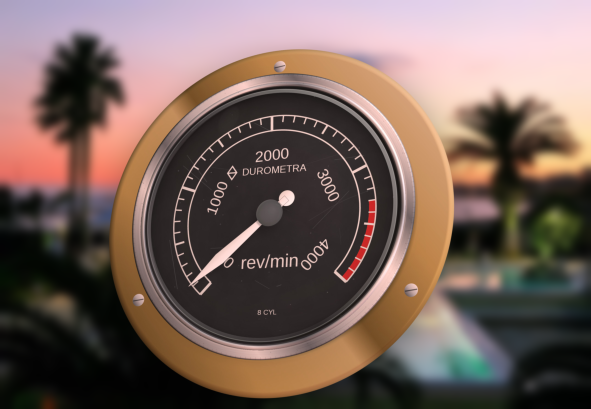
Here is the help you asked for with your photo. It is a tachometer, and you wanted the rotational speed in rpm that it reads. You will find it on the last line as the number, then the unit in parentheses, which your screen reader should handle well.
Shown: 100 (rpm)
